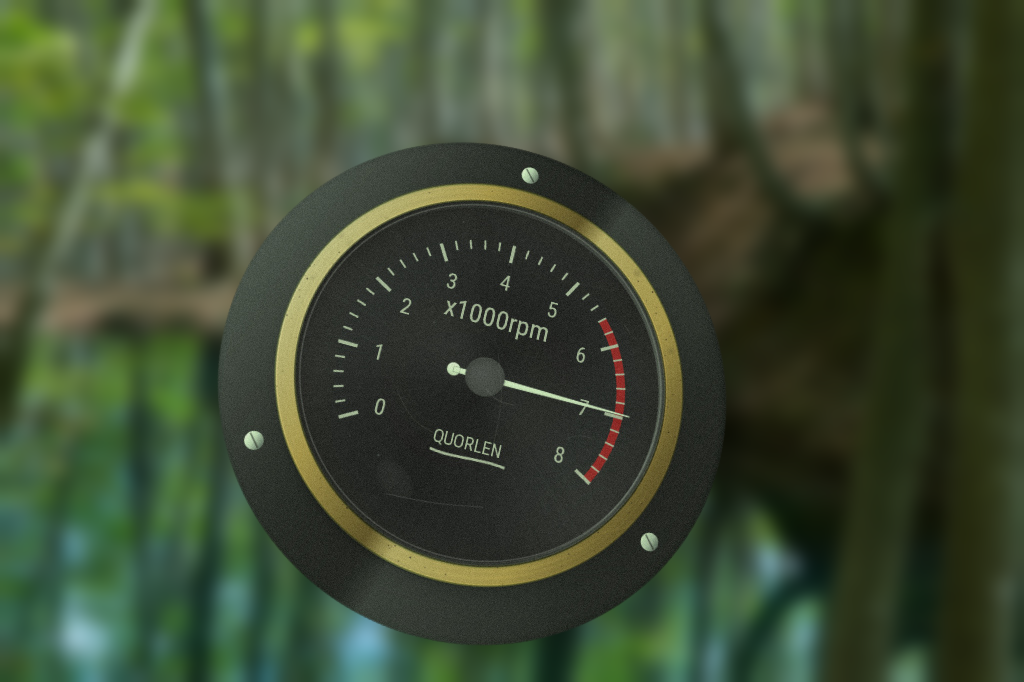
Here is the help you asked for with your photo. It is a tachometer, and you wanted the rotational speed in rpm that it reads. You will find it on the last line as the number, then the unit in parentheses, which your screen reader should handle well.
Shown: 7000 (rpm)
